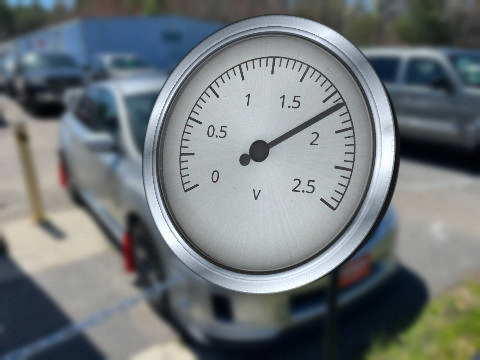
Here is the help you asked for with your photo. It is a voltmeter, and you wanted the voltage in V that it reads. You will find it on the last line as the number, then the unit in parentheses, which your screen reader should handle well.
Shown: 1.85 (V)
